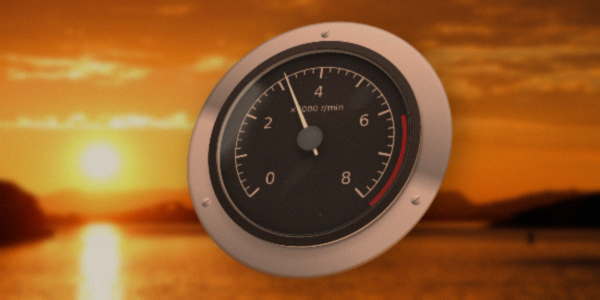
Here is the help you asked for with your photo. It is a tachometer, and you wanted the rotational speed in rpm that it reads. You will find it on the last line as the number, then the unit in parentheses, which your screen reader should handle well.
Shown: 3200 (rpm)
